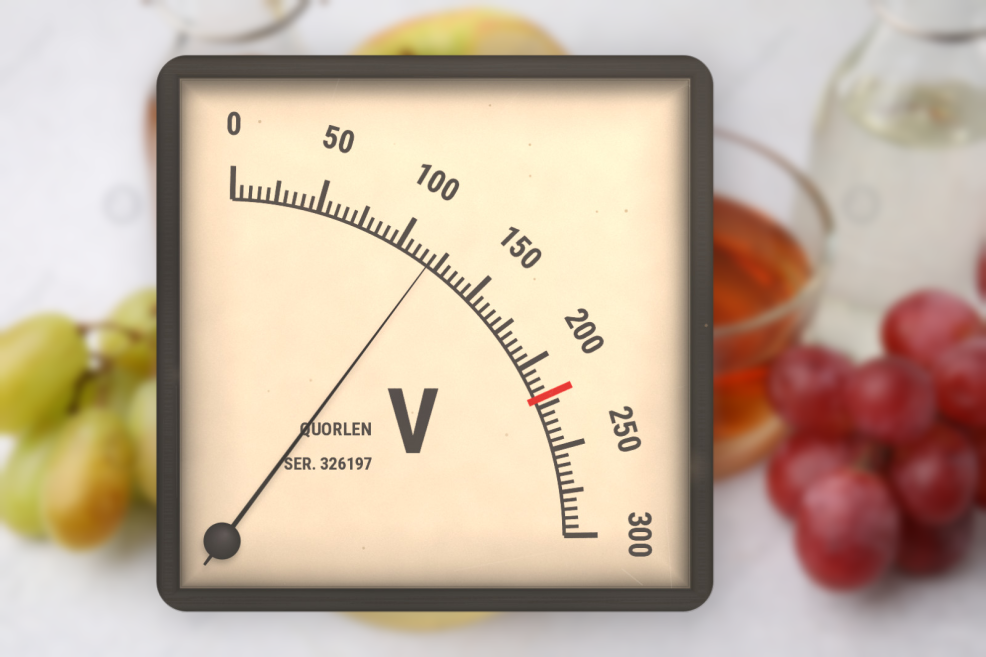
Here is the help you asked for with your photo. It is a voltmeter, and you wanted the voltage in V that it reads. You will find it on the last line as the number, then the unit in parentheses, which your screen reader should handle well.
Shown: 120 (V)
